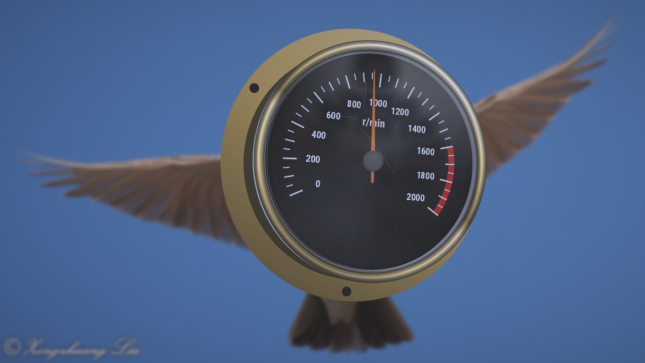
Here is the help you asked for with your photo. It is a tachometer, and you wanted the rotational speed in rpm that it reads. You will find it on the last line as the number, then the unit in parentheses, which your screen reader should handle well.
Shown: 950 (rpm)
